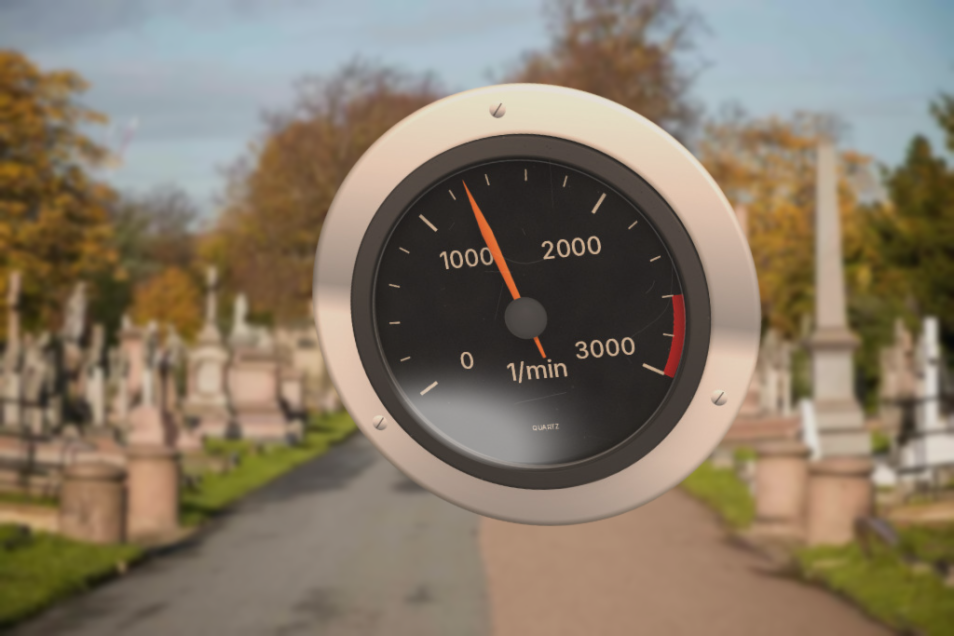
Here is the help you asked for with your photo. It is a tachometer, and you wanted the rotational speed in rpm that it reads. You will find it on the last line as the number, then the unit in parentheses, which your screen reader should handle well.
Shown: 1300 (rpm)
